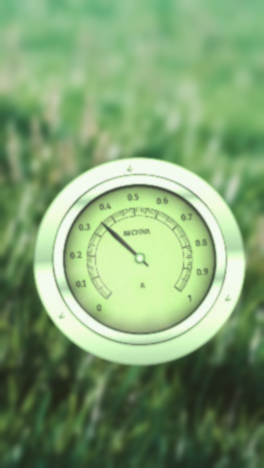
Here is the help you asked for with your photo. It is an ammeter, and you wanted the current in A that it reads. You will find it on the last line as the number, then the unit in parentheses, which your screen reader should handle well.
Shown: 0.35 (A)
